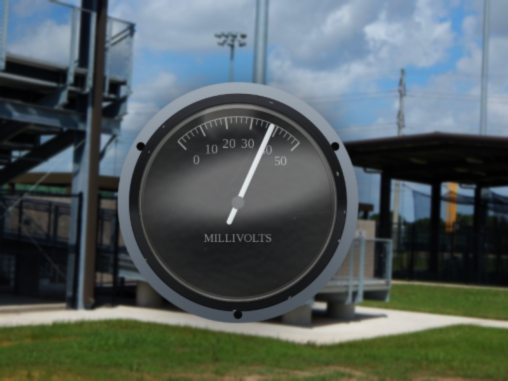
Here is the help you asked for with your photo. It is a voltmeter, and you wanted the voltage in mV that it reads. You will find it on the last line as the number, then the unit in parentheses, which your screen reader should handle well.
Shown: 38 (mV)
